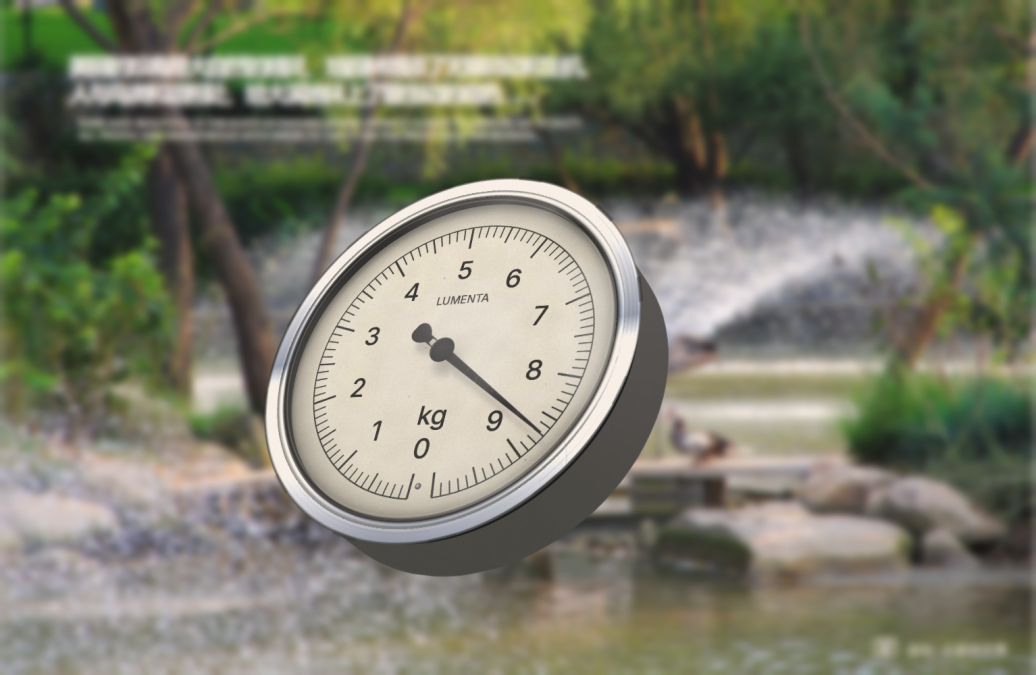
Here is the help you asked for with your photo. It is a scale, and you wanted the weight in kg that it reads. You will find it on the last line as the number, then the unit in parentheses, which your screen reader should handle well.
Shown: 8.7 (kg)
